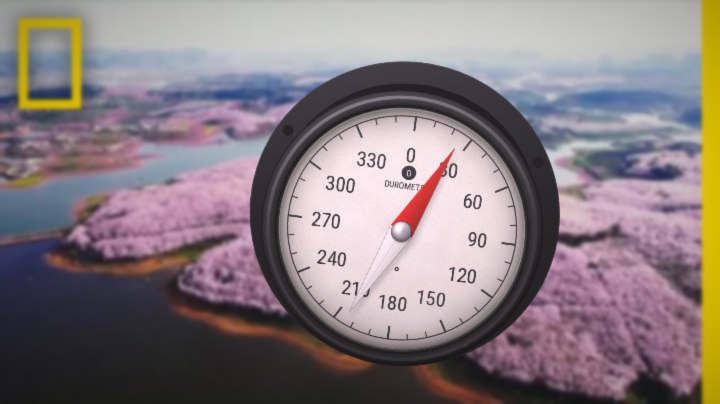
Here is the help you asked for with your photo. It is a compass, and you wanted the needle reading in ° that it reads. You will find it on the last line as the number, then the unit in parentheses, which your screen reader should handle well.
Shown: 25 (°)
